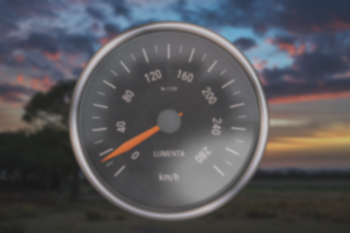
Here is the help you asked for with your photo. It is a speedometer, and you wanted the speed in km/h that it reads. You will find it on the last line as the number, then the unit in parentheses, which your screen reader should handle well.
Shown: 15 (km/h)
